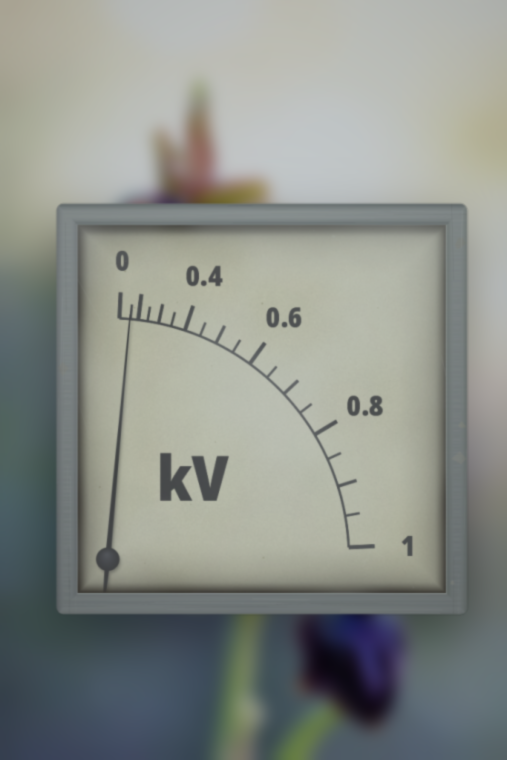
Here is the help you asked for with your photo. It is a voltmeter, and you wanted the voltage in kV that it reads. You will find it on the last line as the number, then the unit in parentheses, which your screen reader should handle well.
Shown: 0.15 (kV)
